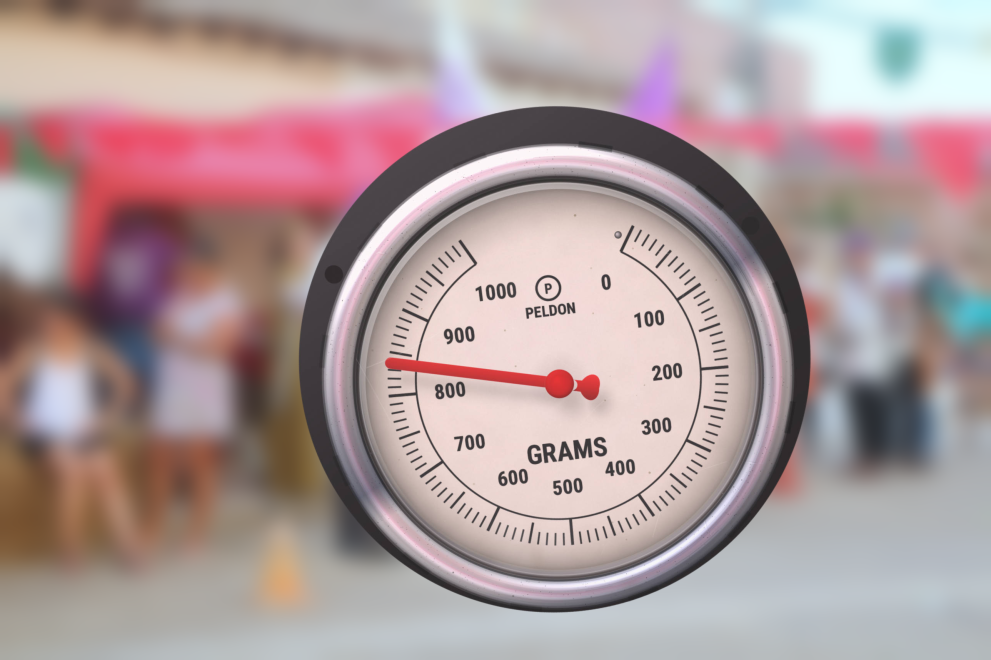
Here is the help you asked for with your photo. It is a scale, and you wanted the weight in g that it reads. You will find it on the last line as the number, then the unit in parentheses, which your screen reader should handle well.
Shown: 840 (g)
